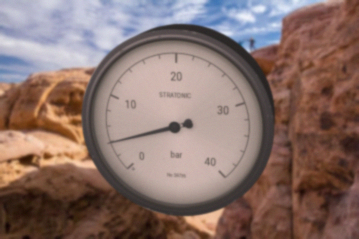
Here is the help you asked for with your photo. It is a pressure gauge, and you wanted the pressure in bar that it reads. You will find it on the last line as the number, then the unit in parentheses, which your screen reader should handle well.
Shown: 4 (bar)
